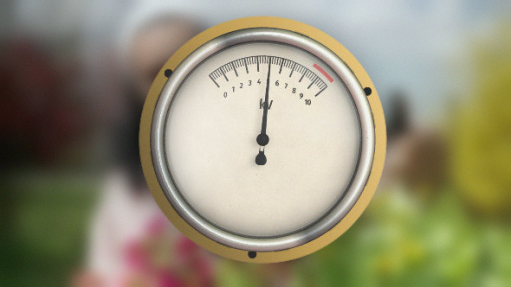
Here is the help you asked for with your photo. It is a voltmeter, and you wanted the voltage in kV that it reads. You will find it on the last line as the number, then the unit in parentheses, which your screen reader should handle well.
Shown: 5 (kV)
